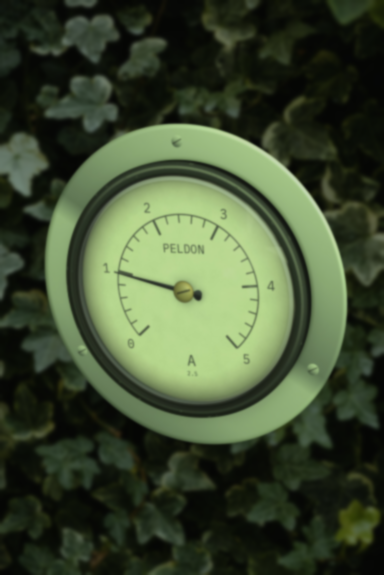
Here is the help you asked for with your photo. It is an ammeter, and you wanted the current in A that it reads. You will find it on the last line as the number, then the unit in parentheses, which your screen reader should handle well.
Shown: 1 (A)
